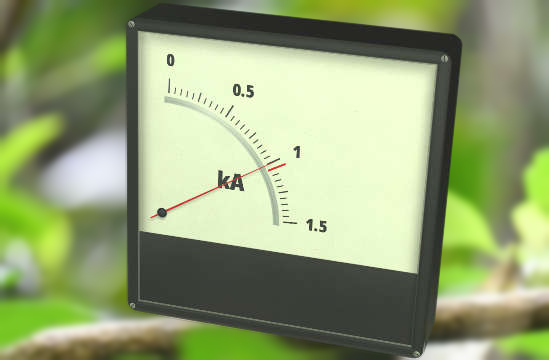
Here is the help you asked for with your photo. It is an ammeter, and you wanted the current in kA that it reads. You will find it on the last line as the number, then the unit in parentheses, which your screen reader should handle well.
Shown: 1 (kA)
